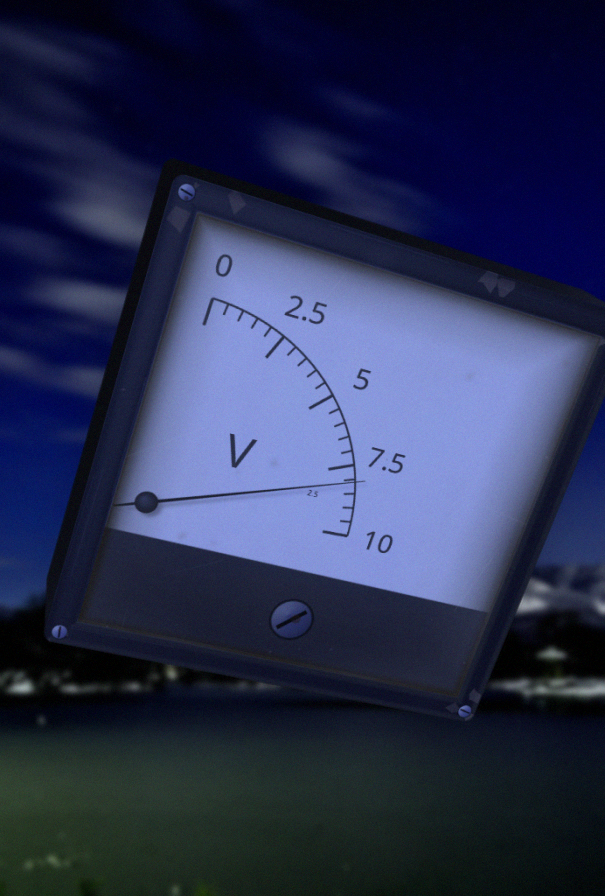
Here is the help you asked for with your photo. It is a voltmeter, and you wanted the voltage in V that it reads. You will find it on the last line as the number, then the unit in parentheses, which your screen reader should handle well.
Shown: 8 (V)
